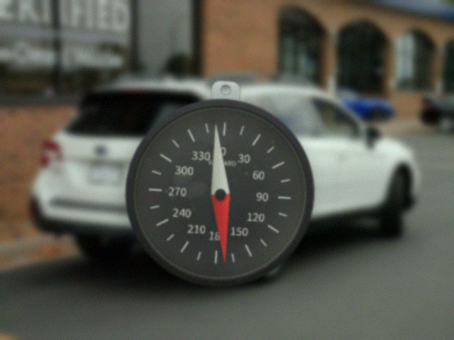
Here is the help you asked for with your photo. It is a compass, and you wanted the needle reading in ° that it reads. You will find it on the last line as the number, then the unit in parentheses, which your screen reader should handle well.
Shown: 172.5 (°)
